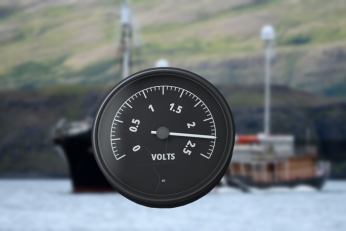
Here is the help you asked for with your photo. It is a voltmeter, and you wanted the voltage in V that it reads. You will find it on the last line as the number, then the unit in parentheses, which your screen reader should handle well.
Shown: 2.25 (V)
